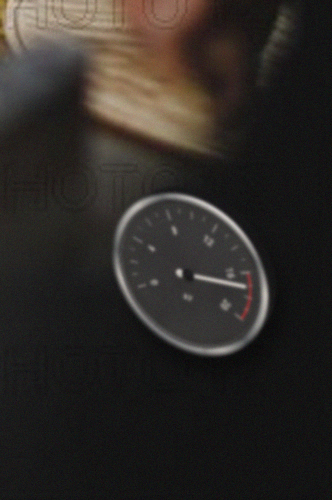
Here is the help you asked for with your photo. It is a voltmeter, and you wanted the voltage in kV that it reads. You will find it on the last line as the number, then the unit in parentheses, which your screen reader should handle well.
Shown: 17 (kV)
